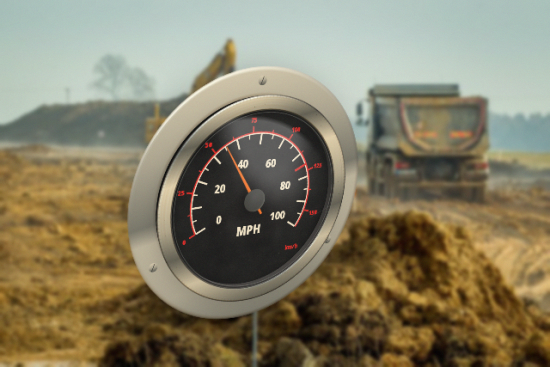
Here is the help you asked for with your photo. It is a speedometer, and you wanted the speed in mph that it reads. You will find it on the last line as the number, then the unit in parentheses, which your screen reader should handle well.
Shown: 35 (mph)
